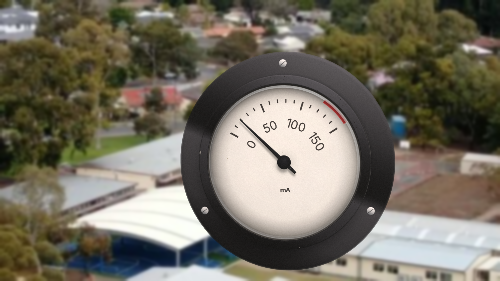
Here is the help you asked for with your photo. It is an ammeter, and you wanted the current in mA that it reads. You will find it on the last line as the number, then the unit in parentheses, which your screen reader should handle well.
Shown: 20 (mA)
